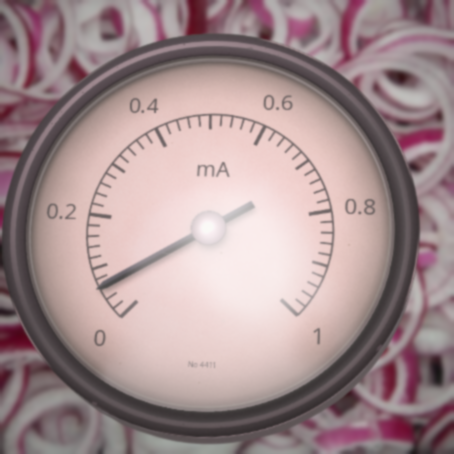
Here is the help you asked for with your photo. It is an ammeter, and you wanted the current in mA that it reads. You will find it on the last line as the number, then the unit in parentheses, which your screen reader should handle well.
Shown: 0.06 (mA)
